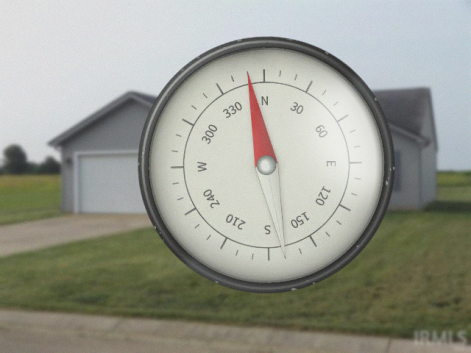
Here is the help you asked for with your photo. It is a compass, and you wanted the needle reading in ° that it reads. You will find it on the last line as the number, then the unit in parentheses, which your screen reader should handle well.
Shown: 350 (°)
